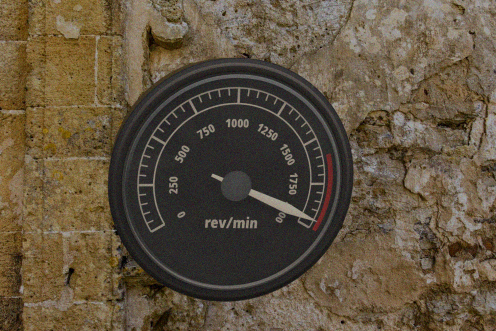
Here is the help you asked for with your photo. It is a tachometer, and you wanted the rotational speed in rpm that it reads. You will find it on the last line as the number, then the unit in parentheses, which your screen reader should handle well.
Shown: 1950 (rpm)
